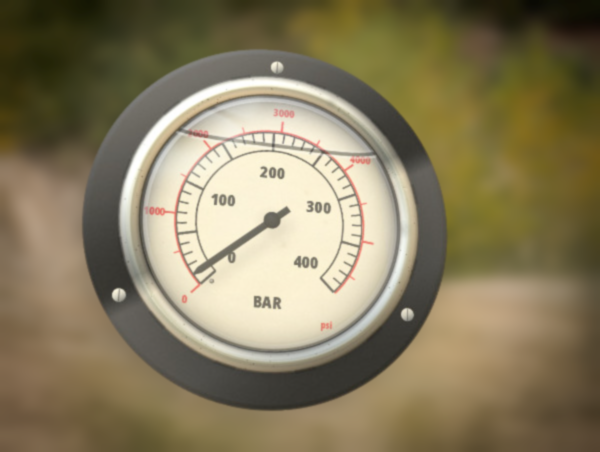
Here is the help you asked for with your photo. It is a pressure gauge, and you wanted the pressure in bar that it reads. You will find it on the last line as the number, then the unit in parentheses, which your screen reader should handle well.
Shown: 10 (bar)
